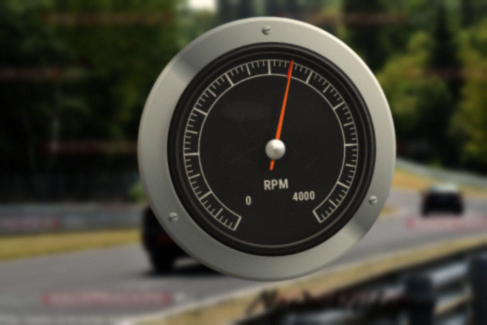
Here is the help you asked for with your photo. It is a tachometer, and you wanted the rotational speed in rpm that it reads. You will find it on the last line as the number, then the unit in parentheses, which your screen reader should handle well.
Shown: 2200 (rpm)
